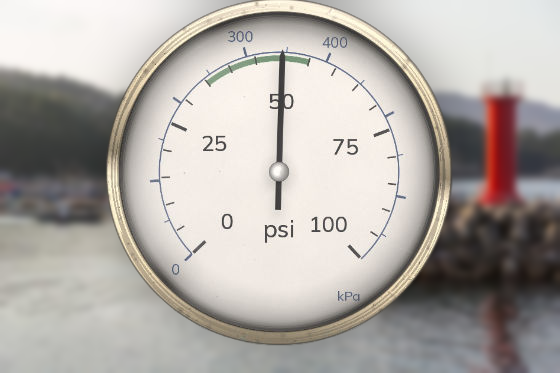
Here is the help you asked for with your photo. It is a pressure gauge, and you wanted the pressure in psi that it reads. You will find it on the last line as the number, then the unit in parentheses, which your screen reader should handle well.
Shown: 50 (psi)
